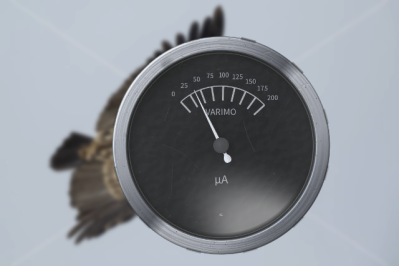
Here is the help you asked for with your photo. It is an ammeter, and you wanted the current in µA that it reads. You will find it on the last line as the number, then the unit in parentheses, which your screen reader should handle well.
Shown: 37.5 (µA)
